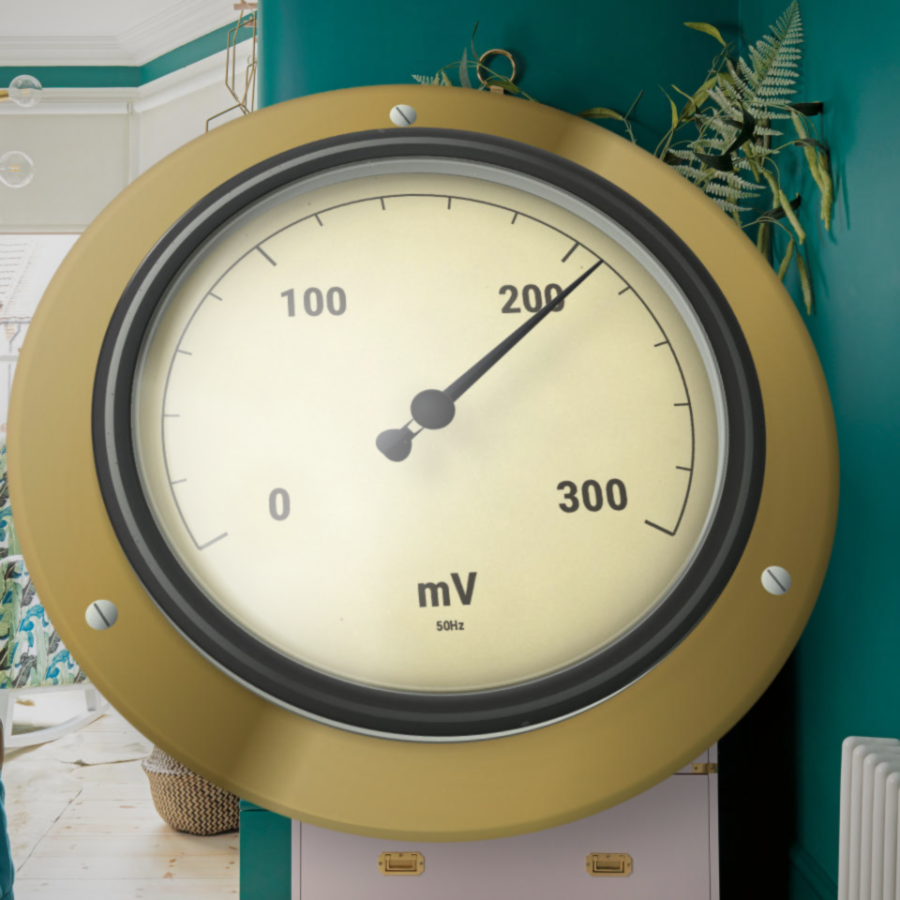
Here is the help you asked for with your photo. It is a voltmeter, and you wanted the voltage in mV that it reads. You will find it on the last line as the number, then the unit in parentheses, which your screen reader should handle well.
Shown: 210 (mV)
